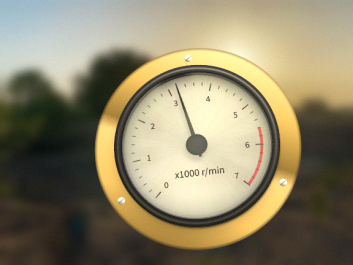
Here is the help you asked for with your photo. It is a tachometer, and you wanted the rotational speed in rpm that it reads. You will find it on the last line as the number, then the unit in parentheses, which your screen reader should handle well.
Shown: 3200 (rpm)
